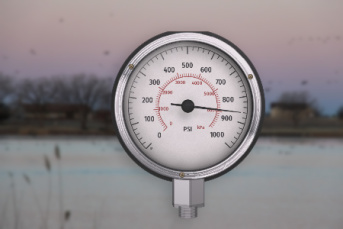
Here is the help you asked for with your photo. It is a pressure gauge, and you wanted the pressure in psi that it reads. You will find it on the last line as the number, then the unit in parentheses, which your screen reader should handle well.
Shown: 860 (psi)
